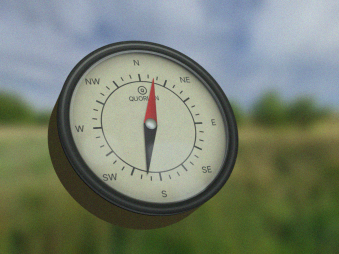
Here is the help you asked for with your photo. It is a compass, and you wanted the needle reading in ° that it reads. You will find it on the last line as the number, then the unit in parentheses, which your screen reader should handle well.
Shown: 15 (°)
